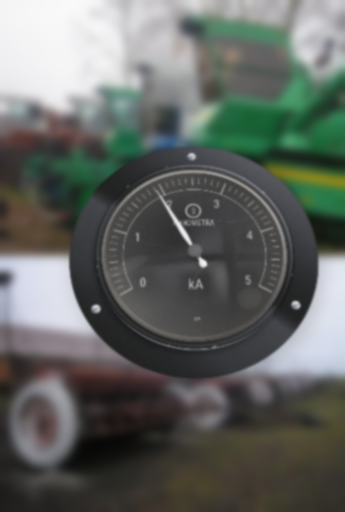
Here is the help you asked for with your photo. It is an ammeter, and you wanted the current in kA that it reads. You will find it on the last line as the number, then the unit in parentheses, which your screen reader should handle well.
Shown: 1.9 (kA)
